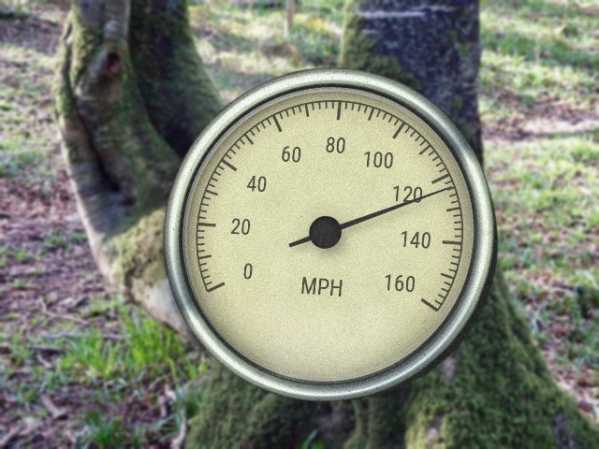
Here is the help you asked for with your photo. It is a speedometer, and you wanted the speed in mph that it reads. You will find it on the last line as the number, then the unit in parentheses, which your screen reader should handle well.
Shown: 124 (mph)
